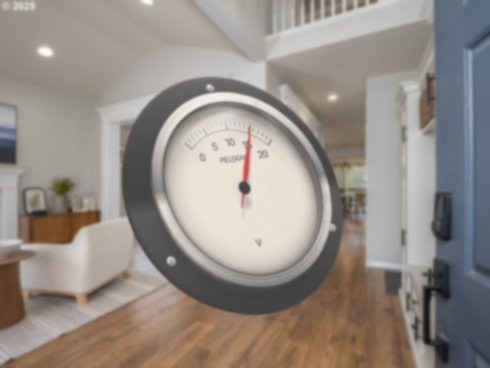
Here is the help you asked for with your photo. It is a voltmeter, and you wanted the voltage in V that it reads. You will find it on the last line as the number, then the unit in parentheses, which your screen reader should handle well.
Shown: 15 (V)
